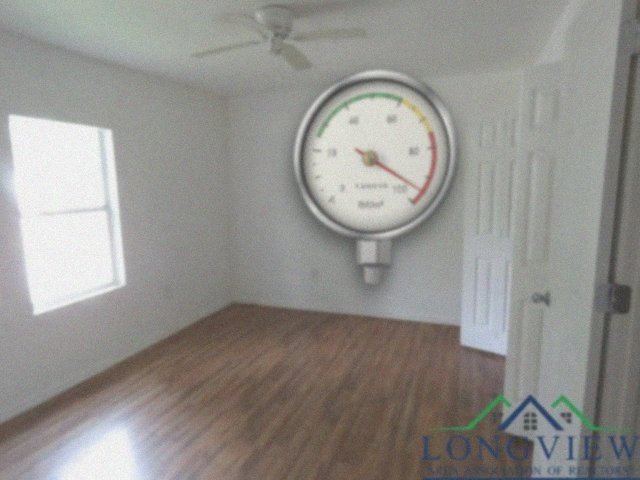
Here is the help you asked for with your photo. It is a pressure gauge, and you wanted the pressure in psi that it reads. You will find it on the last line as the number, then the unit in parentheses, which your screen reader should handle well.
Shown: 95 (psi)
